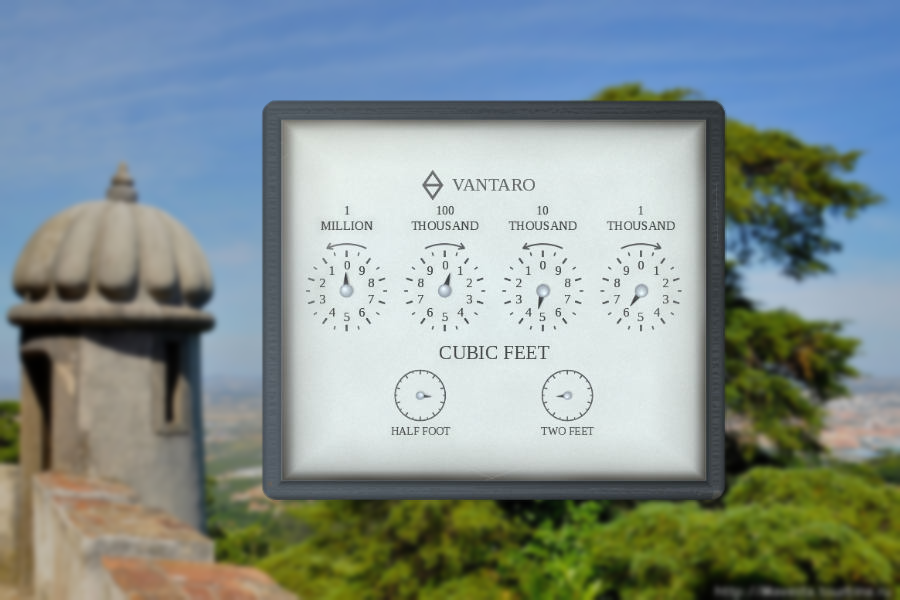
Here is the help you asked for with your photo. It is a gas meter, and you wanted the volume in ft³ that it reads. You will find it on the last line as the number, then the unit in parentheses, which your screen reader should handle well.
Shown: 4600 (ft³)
